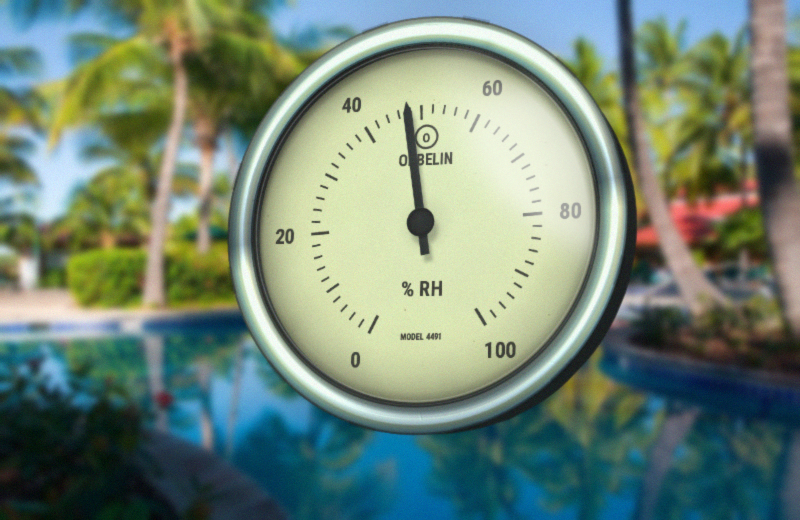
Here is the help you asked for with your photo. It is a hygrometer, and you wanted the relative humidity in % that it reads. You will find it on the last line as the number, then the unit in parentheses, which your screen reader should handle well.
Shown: 48 (%)
